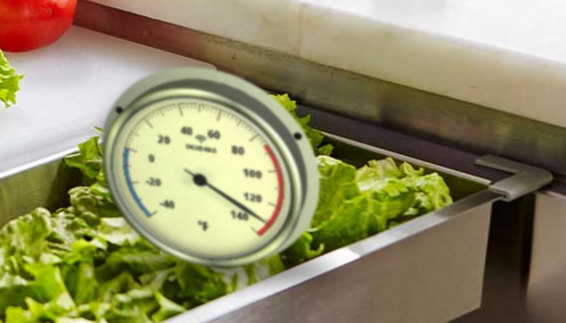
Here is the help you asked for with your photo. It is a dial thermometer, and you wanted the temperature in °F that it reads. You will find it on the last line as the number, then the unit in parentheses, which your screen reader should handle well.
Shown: 130 (°F)
